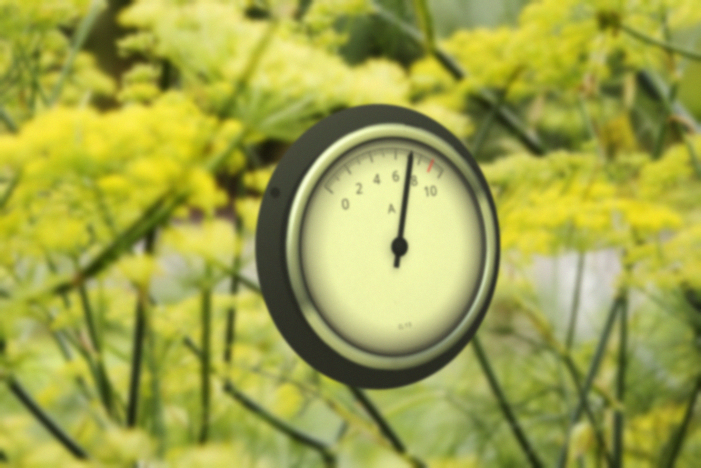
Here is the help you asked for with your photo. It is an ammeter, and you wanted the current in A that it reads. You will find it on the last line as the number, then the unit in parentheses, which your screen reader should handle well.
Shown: 7 (A)
